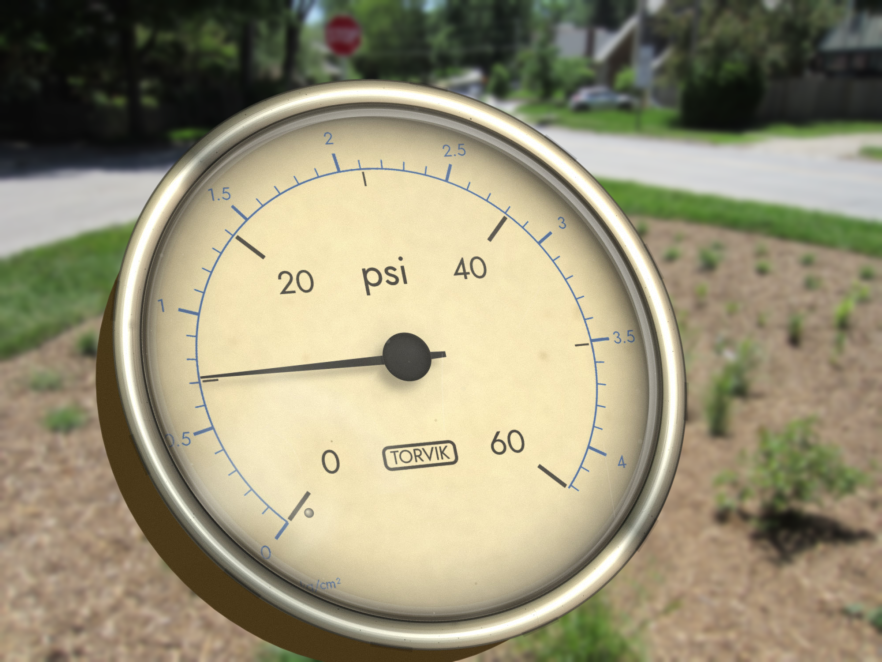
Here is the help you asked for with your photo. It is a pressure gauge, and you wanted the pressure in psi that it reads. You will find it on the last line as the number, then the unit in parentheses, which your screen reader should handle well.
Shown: 10 (psi)
